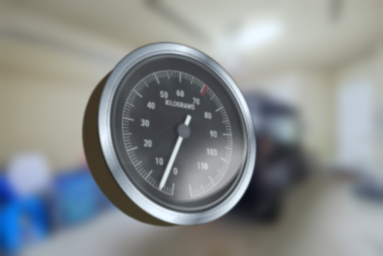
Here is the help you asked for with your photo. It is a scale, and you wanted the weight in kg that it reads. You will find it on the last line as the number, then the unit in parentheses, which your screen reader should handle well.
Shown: 5 (kg)
